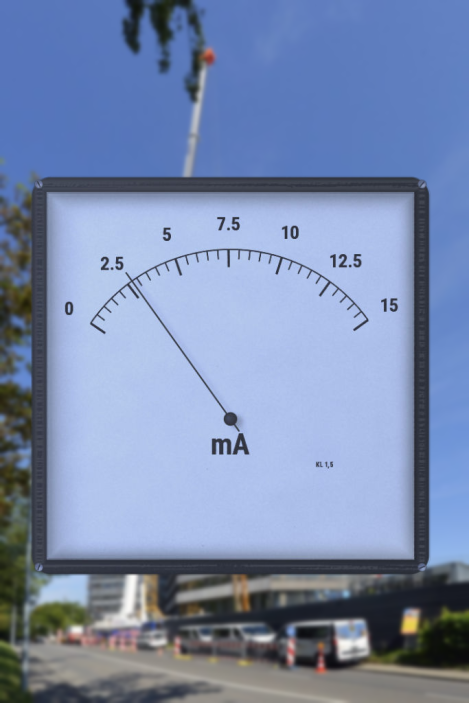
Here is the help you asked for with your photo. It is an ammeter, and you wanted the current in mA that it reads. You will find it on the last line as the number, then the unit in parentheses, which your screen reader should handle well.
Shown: 2.75 (mA)
